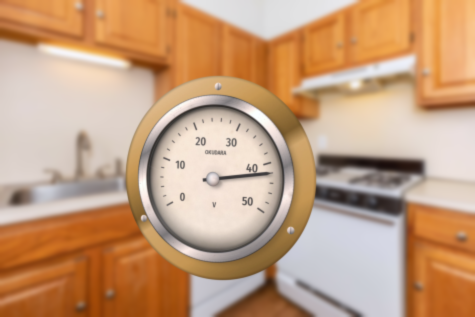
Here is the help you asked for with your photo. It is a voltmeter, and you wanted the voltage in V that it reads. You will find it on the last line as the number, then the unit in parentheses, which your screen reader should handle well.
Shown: 42 (V)
